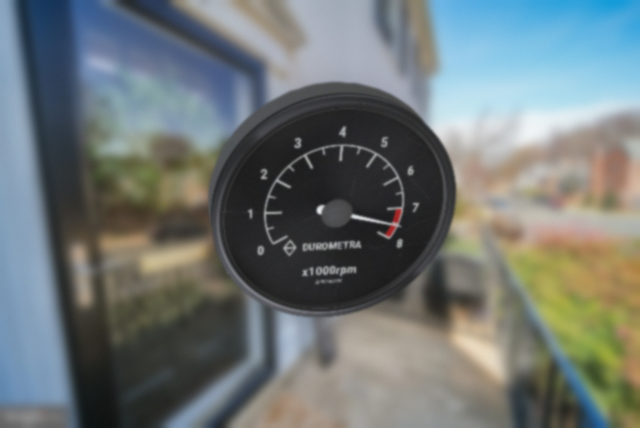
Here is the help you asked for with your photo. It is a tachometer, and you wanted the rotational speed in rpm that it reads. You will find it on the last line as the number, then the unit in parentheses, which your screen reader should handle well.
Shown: 7500 (rpm)
